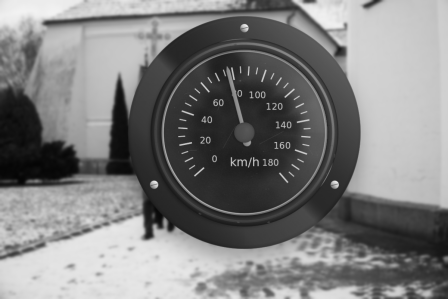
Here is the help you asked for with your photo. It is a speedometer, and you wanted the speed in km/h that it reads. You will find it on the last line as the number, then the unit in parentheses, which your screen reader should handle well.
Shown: 77.5 (km/h)
